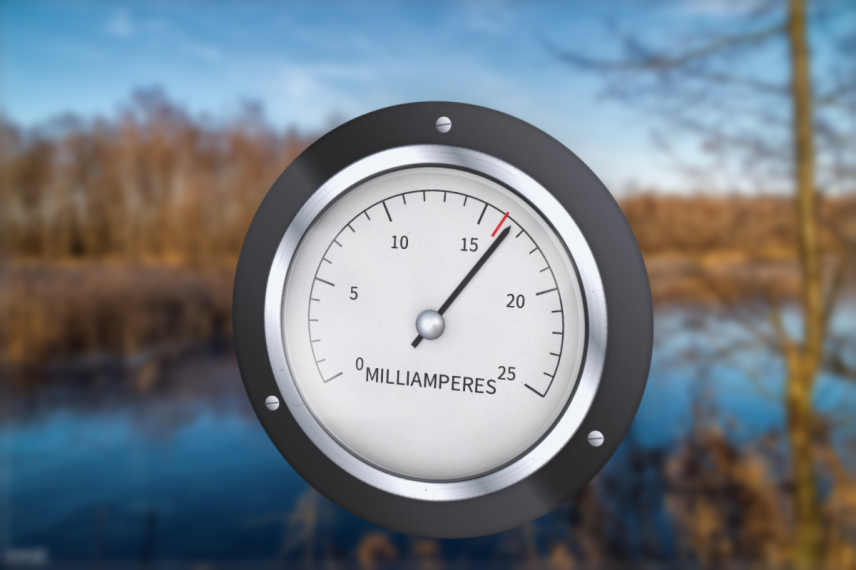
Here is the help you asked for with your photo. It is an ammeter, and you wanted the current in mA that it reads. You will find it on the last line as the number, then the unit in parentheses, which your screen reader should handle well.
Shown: 16.5 (mA)
